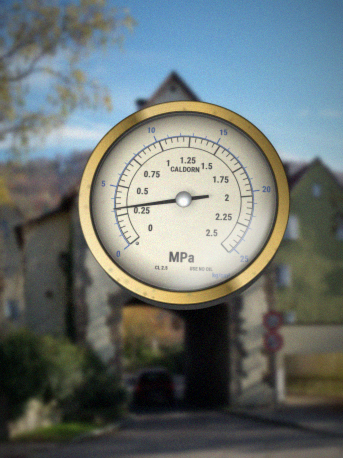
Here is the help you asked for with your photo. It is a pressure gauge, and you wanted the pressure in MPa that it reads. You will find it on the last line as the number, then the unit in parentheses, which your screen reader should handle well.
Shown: 0.3 (MPa)
